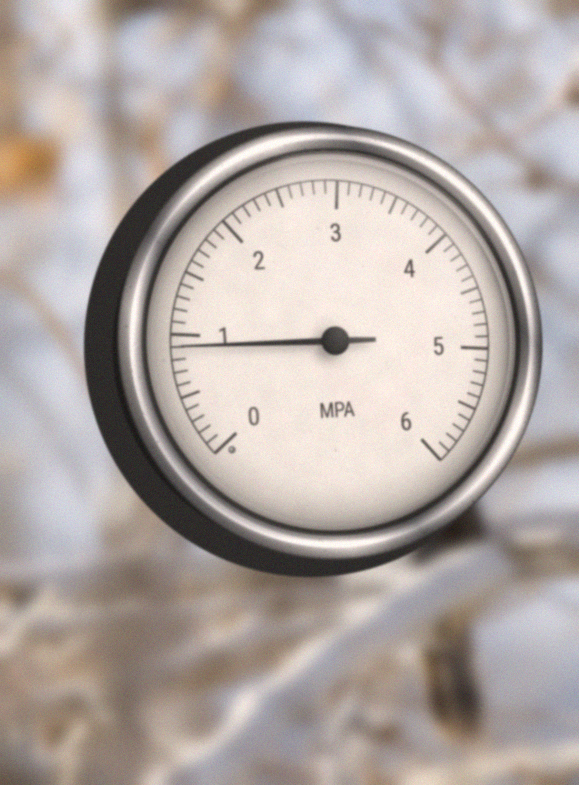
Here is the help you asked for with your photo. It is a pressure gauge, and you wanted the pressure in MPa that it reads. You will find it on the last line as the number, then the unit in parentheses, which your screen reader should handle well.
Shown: 0.9 (MPa)
